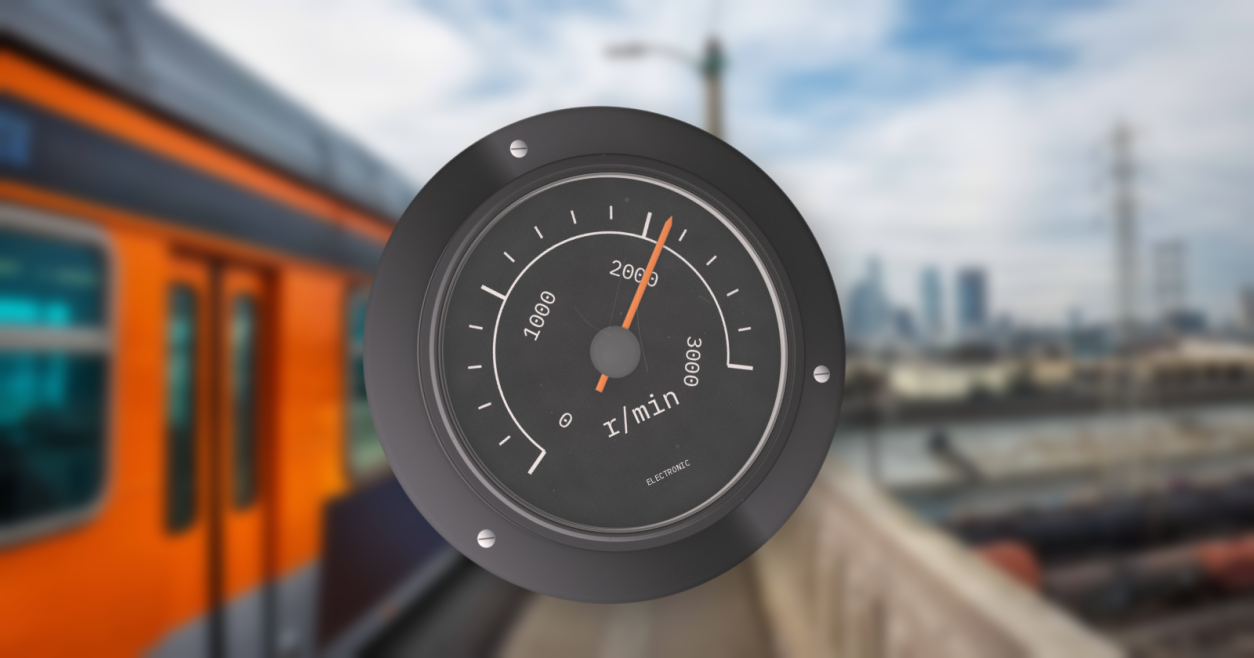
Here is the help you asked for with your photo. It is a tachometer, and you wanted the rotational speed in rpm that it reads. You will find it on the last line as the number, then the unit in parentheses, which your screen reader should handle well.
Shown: 2100 (rpm)
